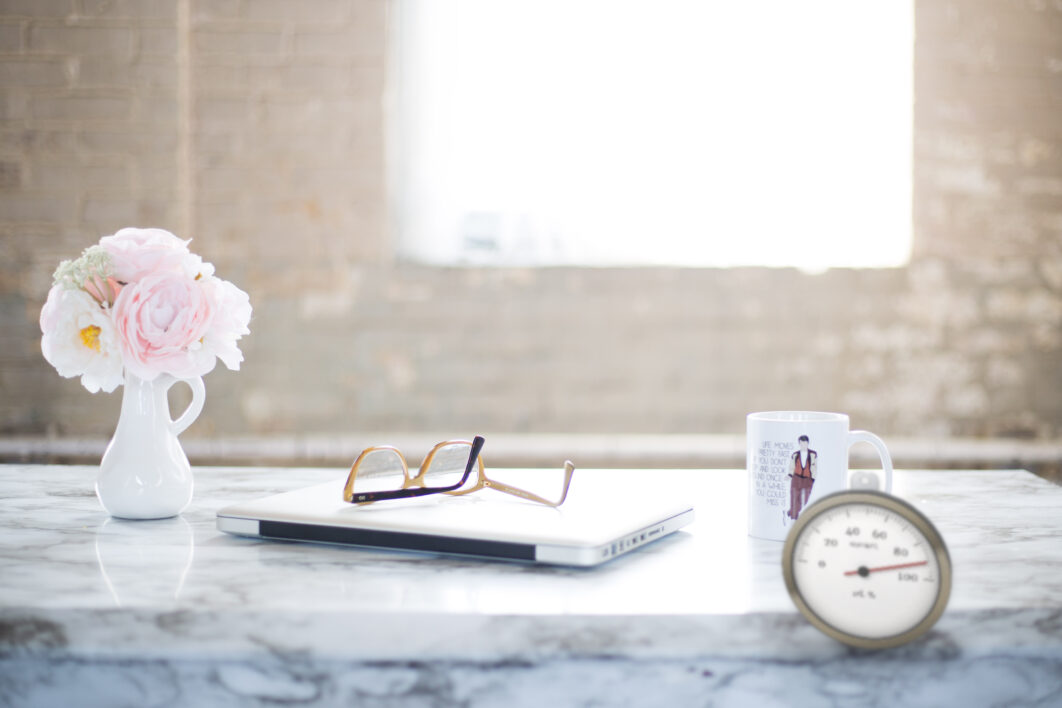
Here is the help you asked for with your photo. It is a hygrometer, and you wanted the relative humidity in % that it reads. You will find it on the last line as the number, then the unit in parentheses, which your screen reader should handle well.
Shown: 90 (%)
